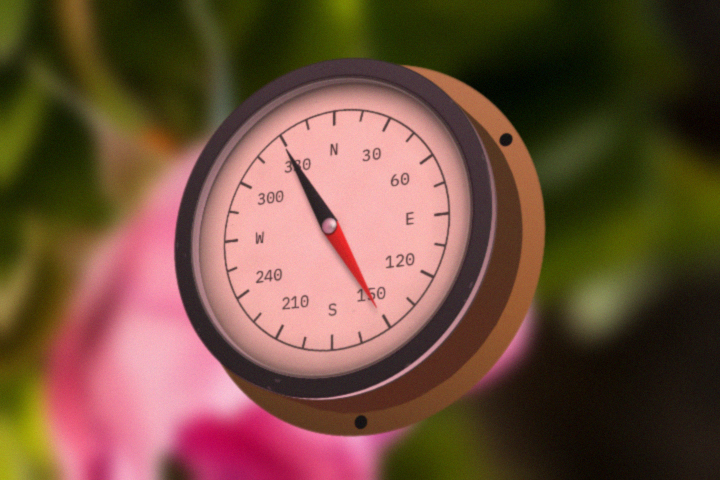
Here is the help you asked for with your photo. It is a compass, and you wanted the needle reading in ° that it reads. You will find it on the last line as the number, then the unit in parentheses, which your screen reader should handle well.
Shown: 150 (°)
